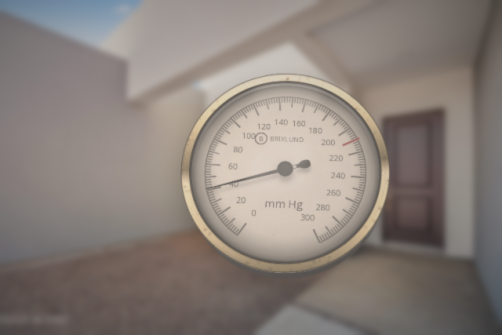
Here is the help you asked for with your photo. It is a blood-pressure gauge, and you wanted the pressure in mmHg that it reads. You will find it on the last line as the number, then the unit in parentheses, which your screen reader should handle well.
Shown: 40 (mmHg)
